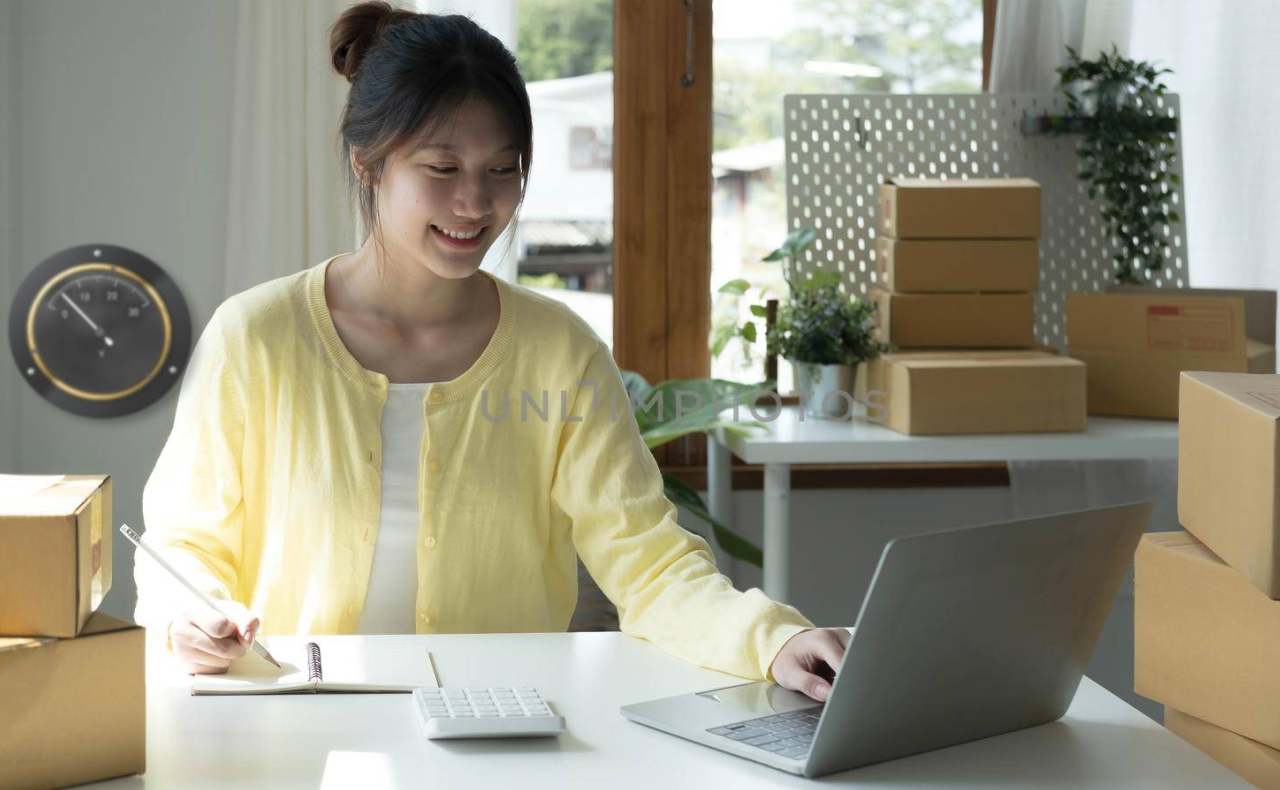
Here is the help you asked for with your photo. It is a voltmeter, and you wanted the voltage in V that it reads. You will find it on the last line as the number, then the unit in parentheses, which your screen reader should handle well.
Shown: 5 (V)
